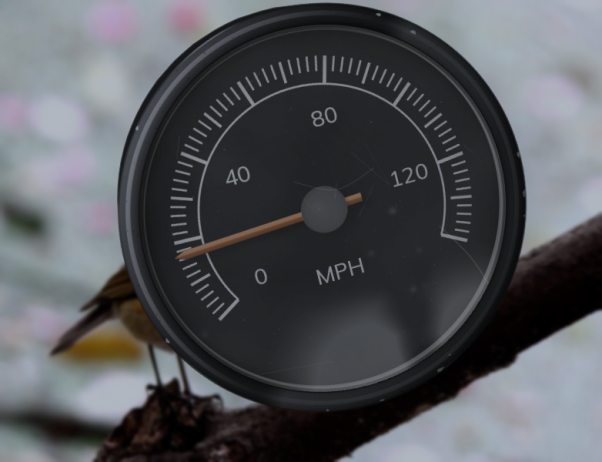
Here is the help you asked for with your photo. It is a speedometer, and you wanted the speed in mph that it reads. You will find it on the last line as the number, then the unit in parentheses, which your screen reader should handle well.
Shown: 17 (mph)
